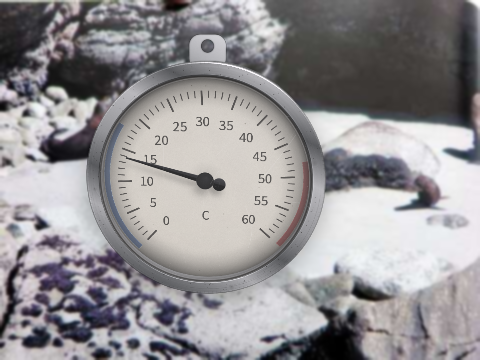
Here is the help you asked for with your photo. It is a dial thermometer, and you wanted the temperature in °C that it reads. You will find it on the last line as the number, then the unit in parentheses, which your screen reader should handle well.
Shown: 14 (°C)
